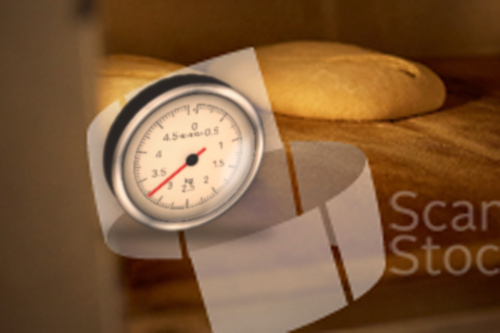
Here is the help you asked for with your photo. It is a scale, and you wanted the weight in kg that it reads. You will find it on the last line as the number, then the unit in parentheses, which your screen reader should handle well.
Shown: 3.25 (kg)
